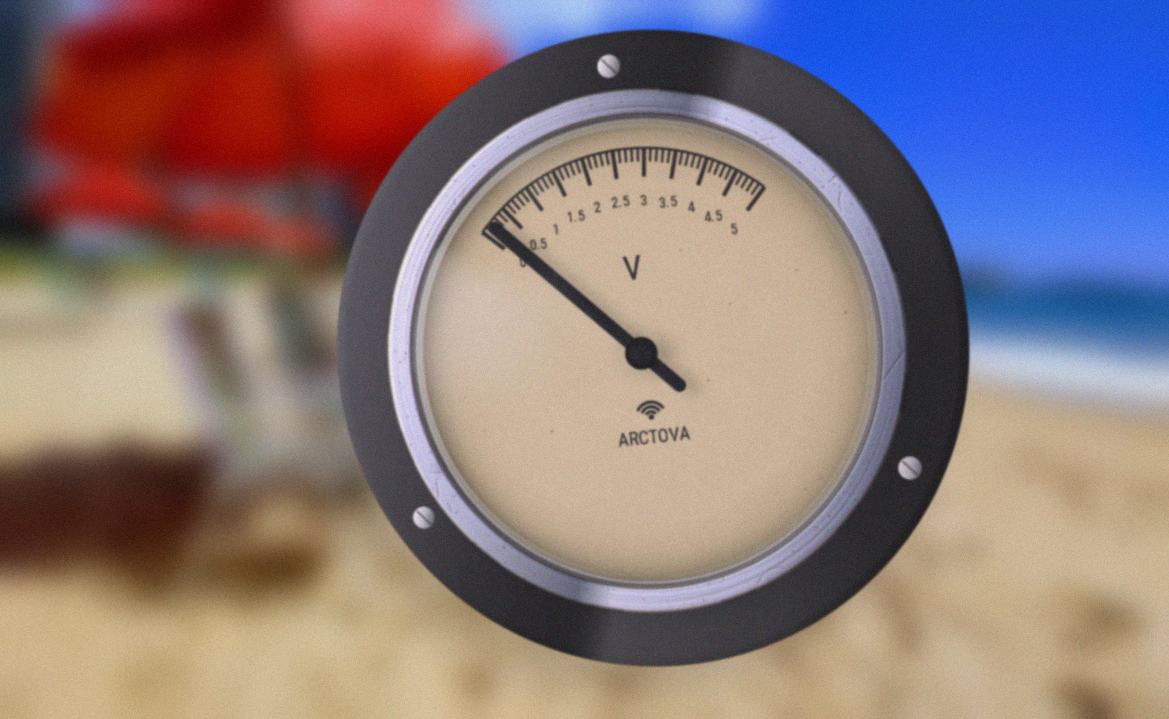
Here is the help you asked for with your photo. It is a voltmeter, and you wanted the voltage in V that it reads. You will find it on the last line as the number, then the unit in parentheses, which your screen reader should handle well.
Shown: 0.2 (V)
